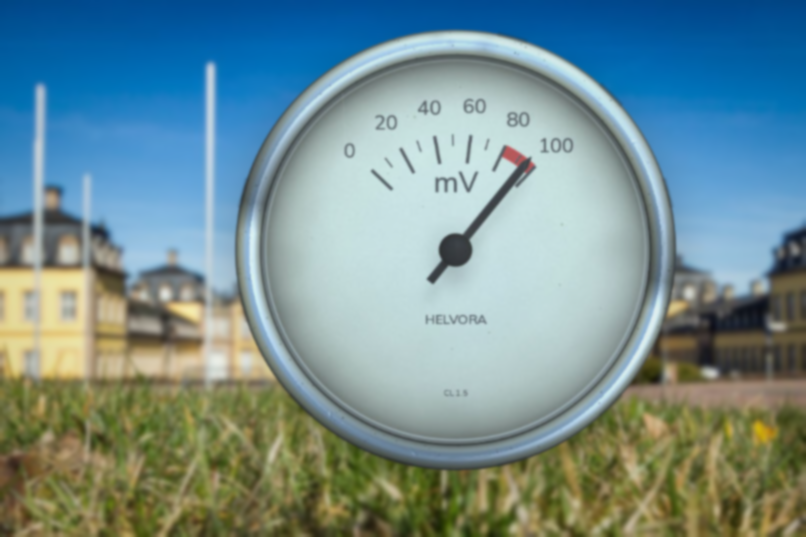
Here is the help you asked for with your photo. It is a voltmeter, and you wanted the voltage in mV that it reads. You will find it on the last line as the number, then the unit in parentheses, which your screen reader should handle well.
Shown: 95 (mV)
